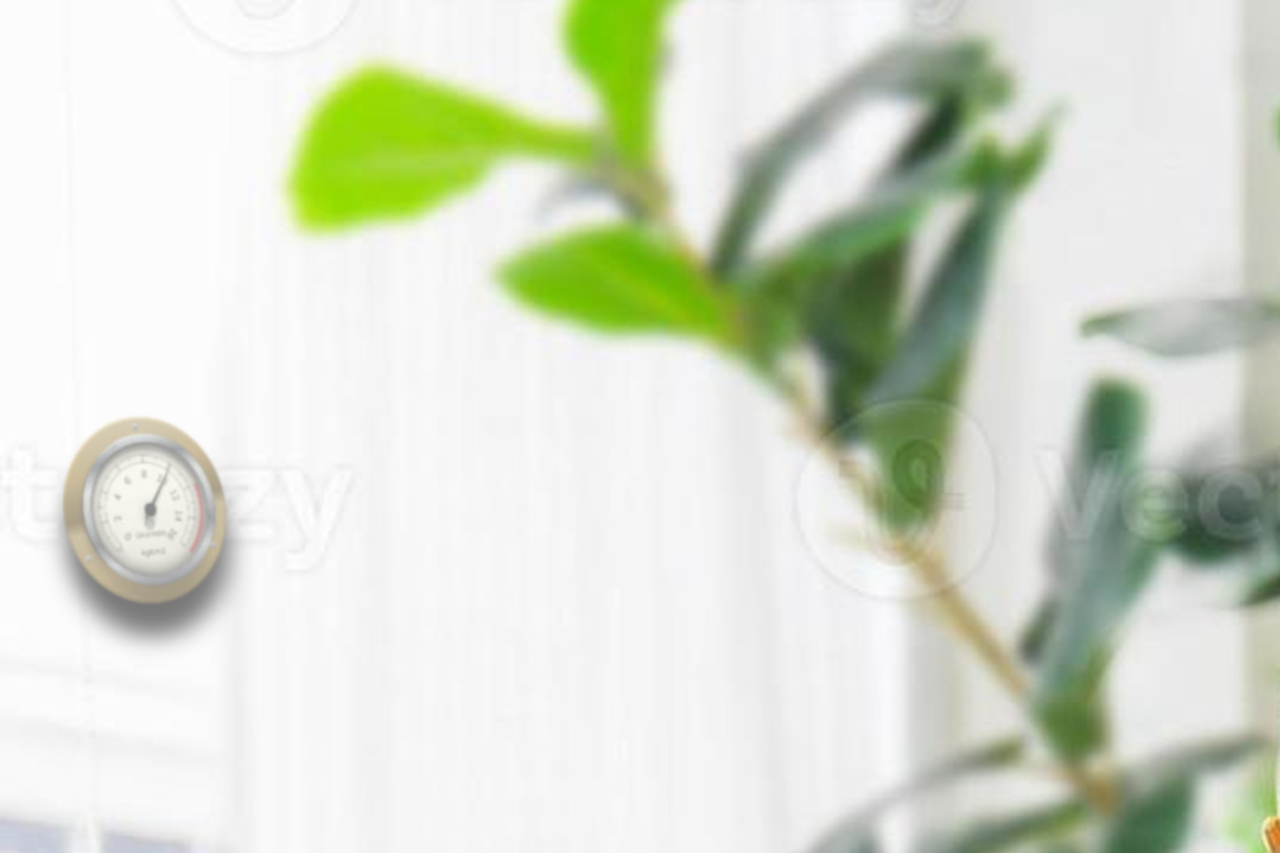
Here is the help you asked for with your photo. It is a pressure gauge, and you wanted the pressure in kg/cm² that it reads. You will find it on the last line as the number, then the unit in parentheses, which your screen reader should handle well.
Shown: 10 (kg/cm²)
